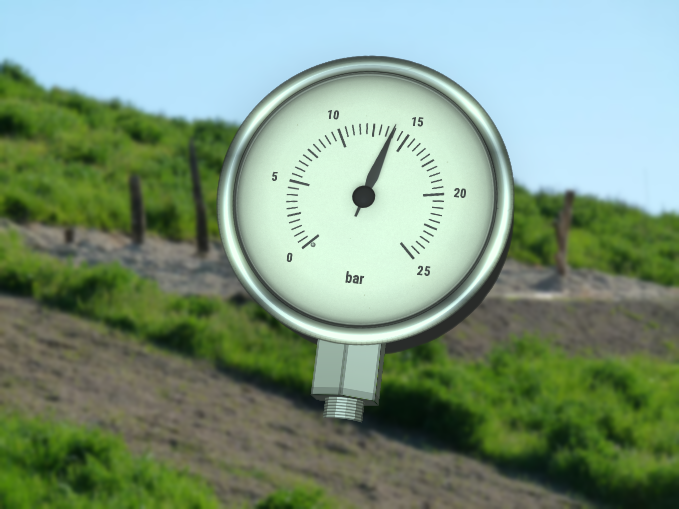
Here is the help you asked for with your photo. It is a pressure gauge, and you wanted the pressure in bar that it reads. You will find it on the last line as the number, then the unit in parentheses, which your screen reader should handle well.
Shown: 14 (bar)
